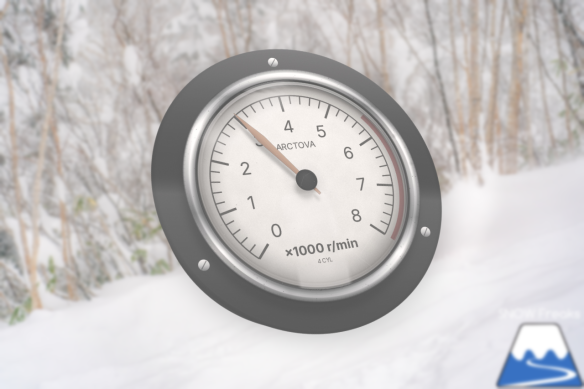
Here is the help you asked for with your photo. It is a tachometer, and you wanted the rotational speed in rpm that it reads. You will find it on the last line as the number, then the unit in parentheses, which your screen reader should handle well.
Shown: 3000 (rpm)
